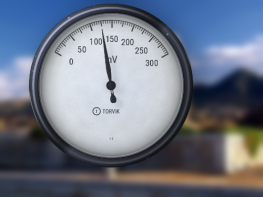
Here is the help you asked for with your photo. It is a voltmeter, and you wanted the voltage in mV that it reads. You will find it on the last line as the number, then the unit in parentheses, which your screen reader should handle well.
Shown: 125 (mV)
